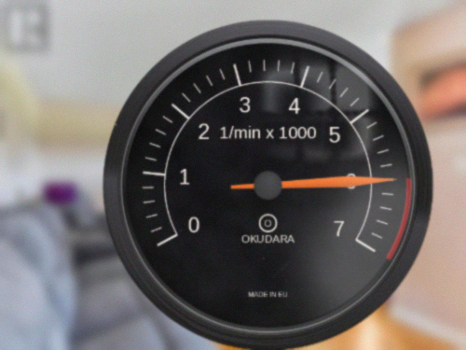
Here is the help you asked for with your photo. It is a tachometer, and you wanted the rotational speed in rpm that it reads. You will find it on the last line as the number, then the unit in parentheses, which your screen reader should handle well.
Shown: 6000 (rpm)
